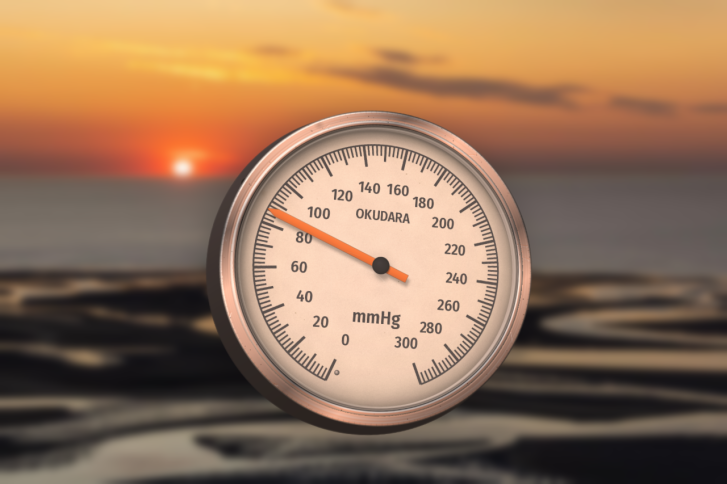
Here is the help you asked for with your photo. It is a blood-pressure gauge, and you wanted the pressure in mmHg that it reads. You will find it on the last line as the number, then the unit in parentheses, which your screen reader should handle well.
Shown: 86 (mmHg)
